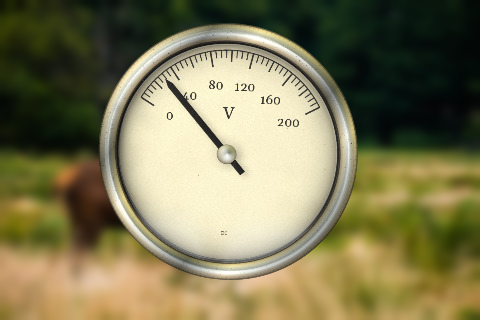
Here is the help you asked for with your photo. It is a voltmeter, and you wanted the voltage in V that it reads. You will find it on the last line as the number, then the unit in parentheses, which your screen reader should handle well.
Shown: 30 (V)
